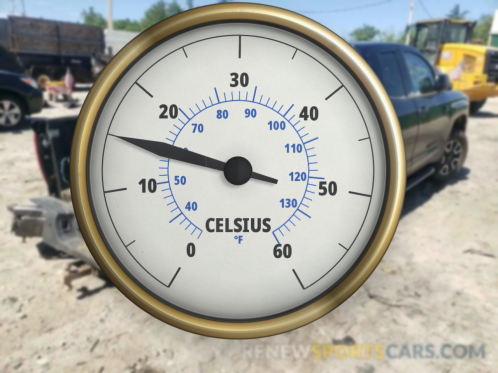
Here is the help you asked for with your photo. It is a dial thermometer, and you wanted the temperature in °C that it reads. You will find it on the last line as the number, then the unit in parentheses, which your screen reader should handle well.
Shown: 15 (°C)
